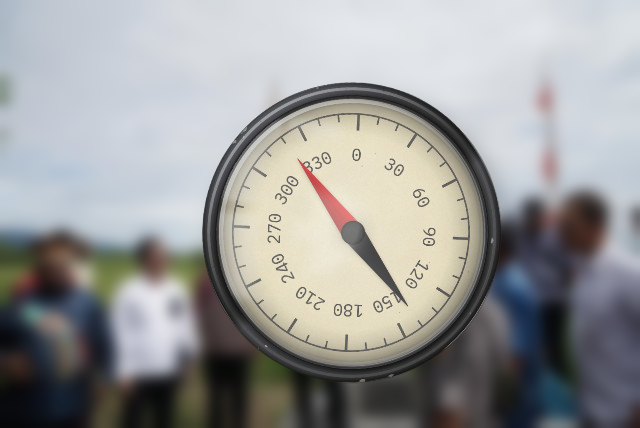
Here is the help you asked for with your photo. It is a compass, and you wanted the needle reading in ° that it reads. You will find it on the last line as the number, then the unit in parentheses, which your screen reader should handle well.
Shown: 320 (°)
